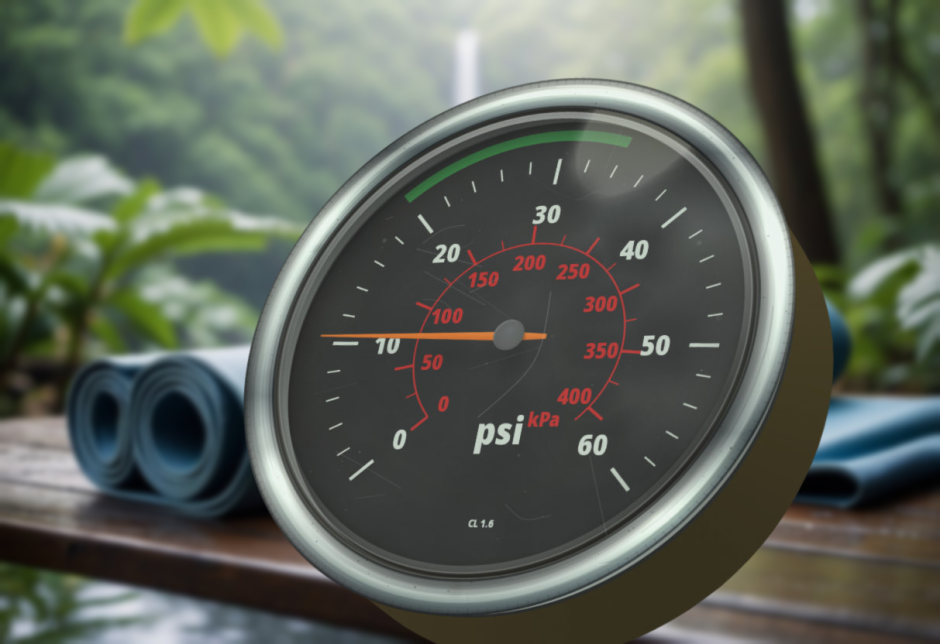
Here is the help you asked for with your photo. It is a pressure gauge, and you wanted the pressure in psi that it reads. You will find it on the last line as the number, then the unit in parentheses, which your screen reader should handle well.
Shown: 10 (psi)
